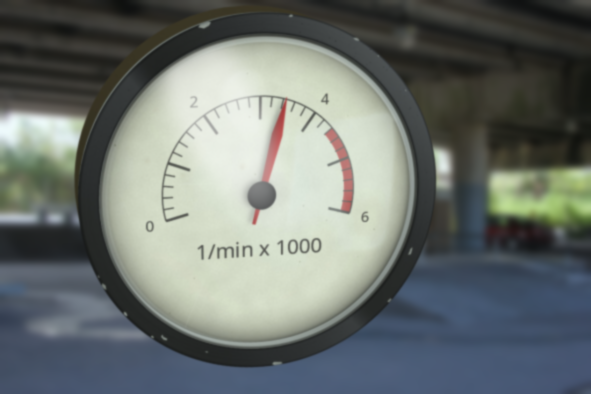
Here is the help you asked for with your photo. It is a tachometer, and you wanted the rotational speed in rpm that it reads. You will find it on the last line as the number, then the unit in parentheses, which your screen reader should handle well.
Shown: 3400 (rpm)
